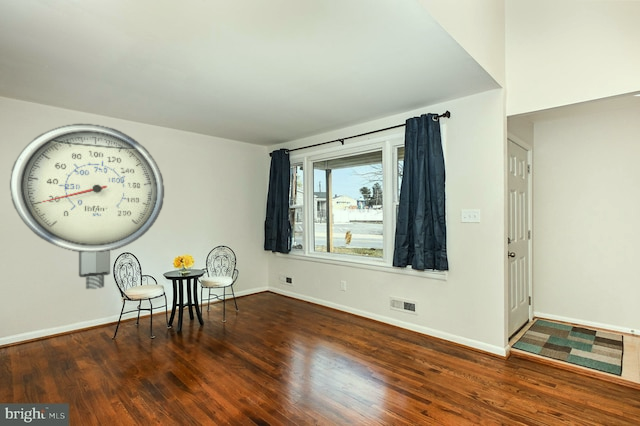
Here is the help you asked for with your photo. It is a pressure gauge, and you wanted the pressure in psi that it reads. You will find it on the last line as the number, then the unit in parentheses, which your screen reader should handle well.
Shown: 20 (psi)
